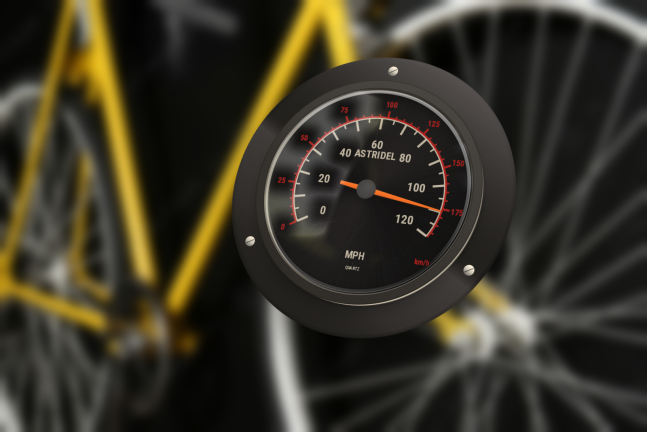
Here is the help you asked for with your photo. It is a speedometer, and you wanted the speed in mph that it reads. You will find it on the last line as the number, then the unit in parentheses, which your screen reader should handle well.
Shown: 110 (mph)
